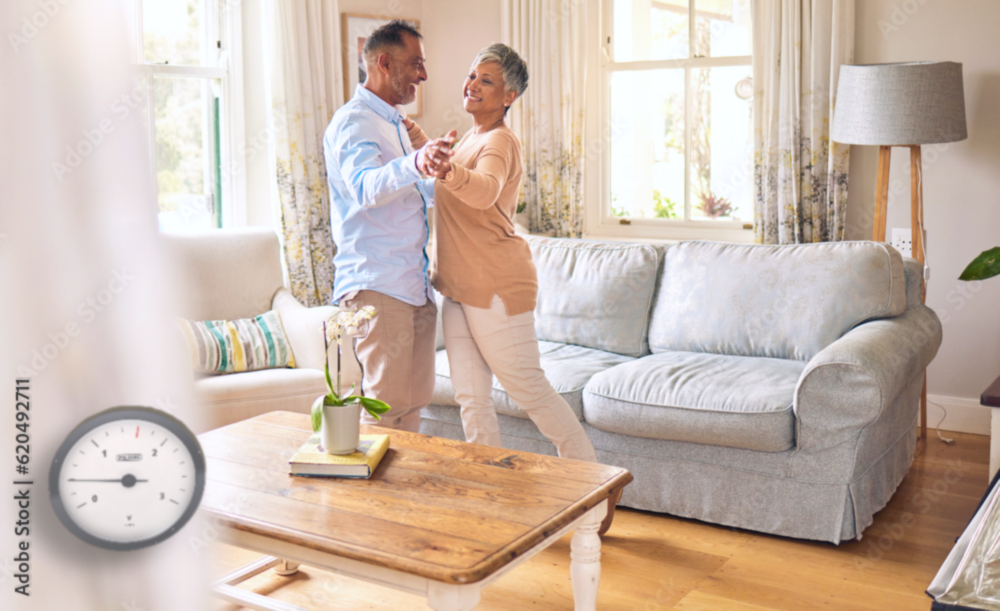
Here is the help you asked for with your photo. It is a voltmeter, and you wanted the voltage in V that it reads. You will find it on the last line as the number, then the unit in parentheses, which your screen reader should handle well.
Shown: 0.4 (V)
